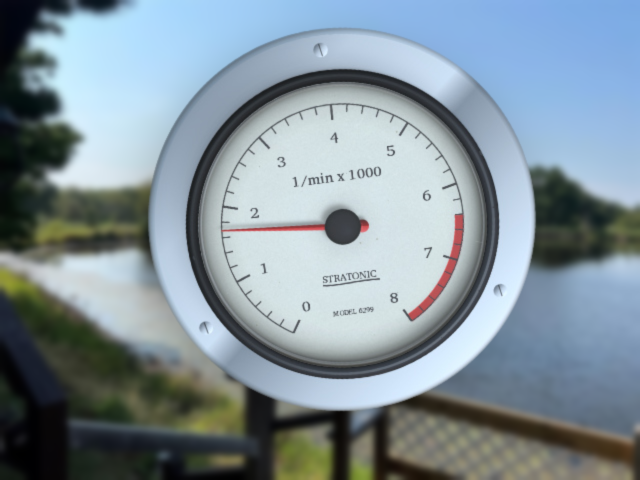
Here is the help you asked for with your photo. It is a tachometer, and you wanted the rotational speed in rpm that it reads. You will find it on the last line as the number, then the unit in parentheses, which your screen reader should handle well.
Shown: 1700 (rpm)
